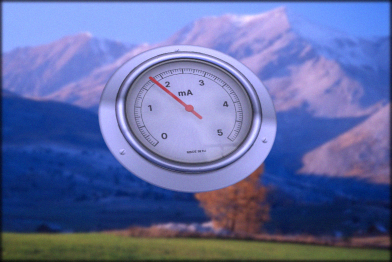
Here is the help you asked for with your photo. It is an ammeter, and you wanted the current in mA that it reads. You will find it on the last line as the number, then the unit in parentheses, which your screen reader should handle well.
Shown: 1.75 (mA)
